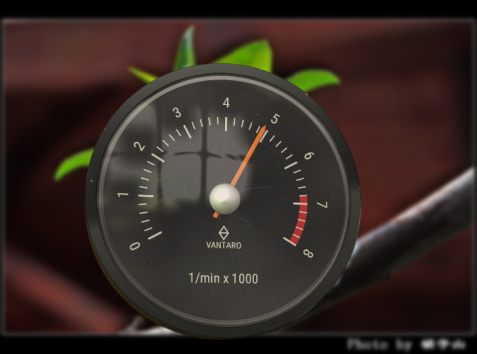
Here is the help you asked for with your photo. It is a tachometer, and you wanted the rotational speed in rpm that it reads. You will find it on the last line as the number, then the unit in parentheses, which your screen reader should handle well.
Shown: 4900 (rpm)
